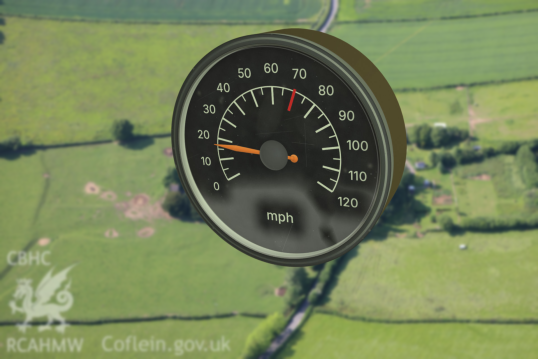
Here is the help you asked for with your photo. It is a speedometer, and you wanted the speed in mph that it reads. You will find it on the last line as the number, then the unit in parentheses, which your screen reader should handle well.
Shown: 17.5 (mph)
